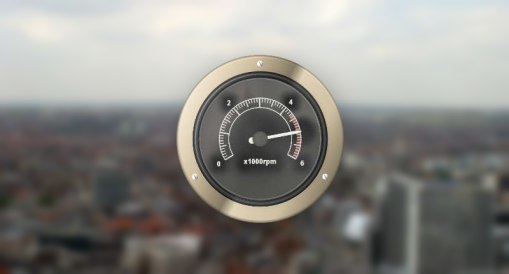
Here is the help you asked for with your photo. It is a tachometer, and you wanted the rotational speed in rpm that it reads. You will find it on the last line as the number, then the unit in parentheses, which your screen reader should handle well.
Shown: 5000 (rpm)
